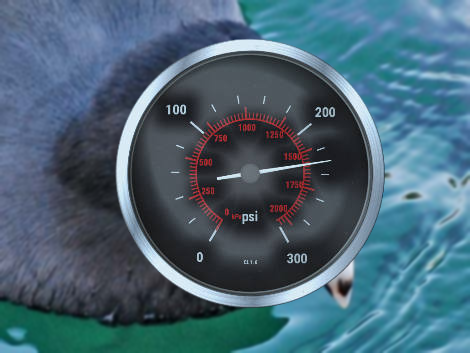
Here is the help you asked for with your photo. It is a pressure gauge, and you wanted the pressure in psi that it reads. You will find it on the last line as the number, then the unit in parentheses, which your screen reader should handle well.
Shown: 230 (psi)
